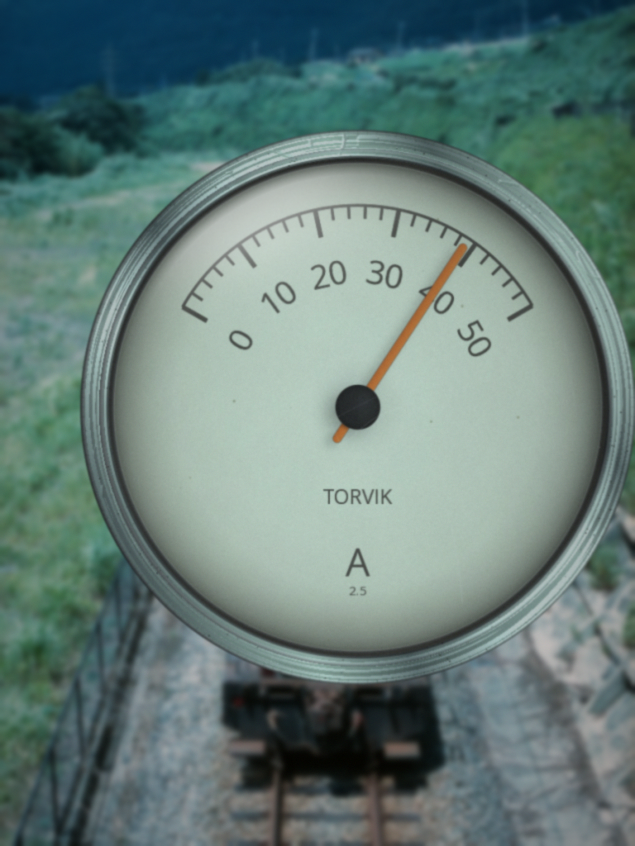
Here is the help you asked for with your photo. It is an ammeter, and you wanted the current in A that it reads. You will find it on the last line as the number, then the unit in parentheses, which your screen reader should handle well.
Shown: 39 (A)
